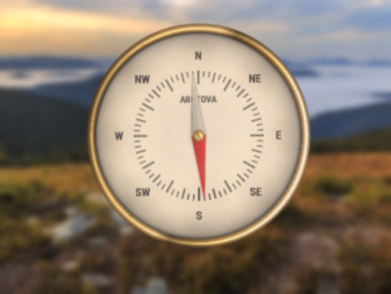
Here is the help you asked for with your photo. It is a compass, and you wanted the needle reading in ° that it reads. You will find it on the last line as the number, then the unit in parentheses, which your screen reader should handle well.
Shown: 175 (°)
